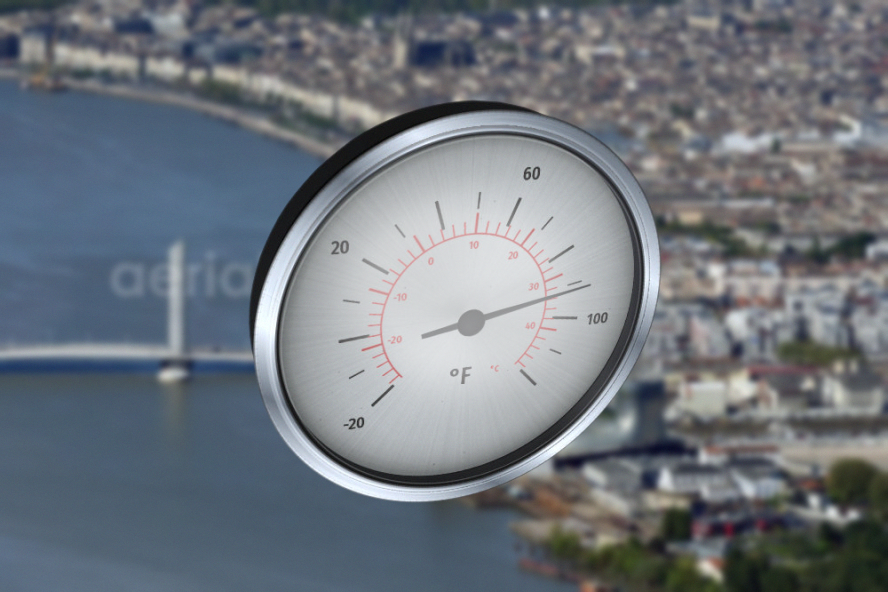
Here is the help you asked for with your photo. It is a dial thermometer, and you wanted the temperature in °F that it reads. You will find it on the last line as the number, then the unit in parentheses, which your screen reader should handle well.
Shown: 90 (°F)
